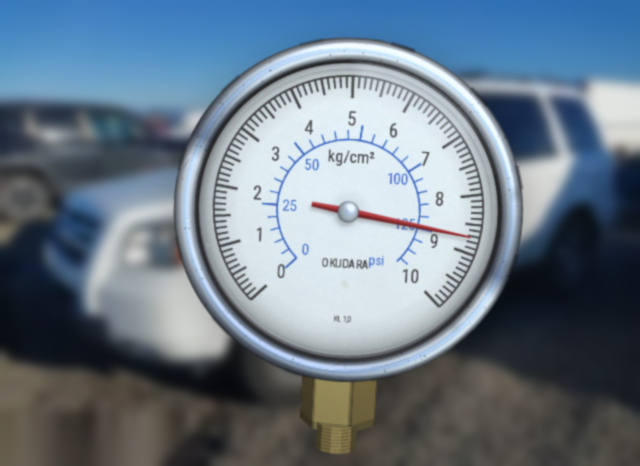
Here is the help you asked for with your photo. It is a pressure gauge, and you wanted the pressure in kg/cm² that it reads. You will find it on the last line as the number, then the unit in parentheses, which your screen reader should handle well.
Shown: 8.7 (kg/cm²)
